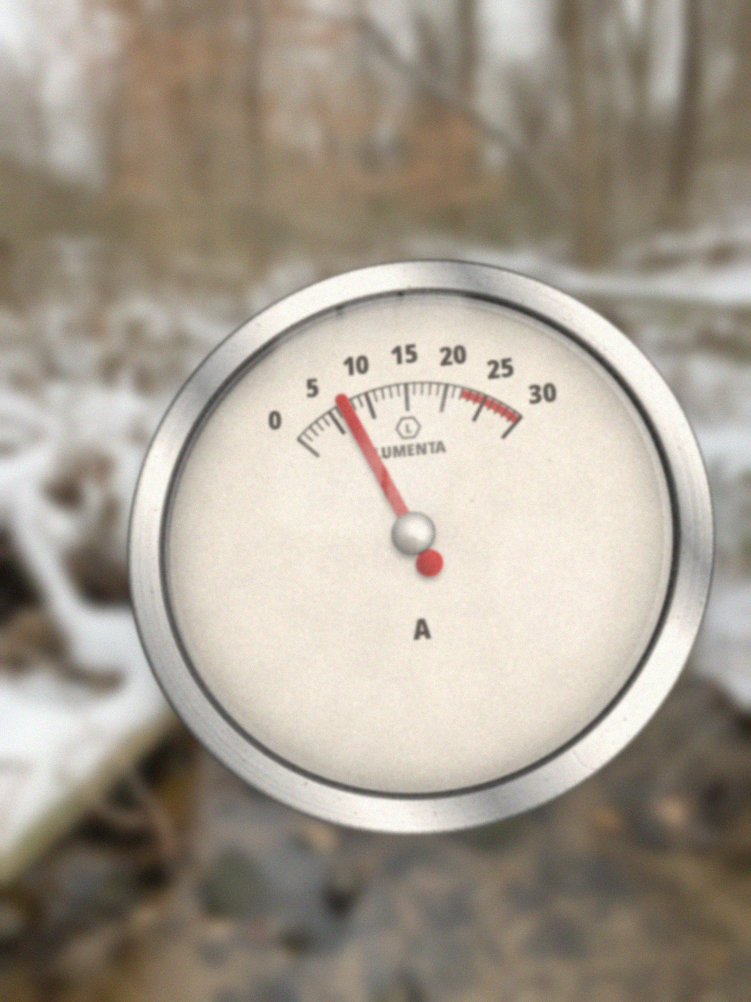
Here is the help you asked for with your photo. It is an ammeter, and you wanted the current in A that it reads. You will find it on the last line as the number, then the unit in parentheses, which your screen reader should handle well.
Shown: 7 (A)
